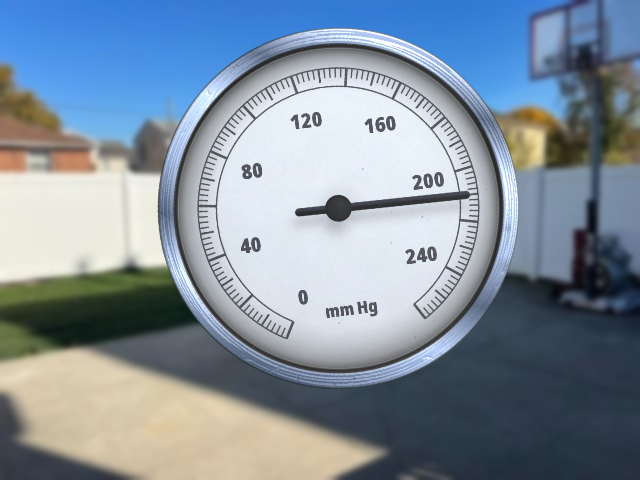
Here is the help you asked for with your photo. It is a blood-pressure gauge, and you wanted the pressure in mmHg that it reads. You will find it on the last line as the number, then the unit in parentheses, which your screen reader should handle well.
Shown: 210 (mmHg)
